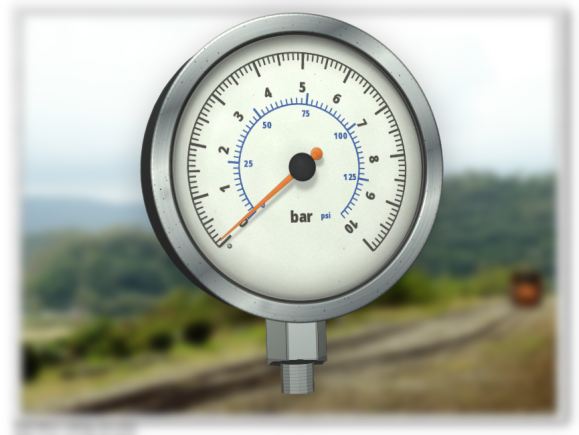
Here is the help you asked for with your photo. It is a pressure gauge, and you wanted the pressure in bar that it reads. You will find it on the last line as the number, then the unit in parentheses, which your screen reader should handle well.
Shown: 0.1 (bar)
